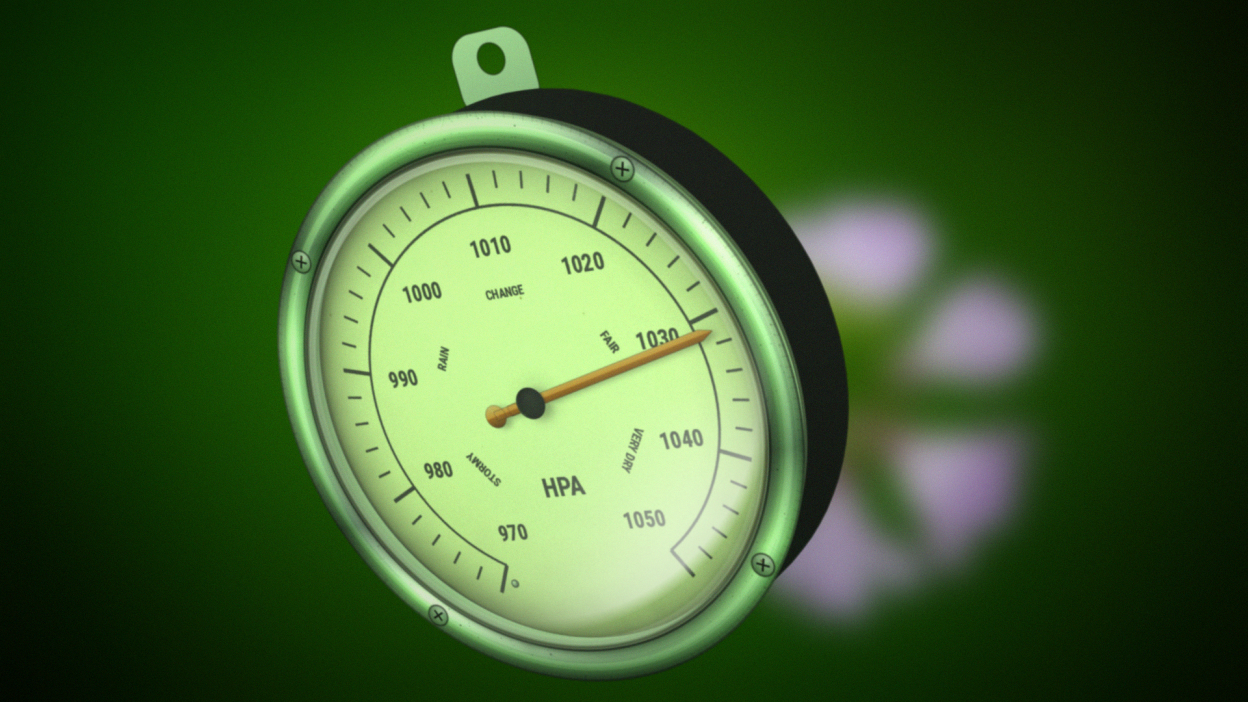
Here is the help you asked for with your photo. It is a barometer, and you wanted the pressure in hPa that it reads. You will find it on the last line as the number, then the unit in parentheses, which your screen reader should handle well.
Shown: 1031 (hPa)
